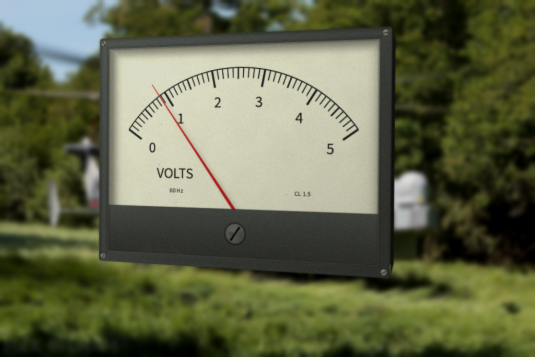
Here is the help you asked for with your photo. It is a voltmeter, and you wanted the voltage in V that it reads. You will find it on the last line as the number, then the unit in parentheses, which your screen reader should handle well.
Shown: 0.9 (V)
